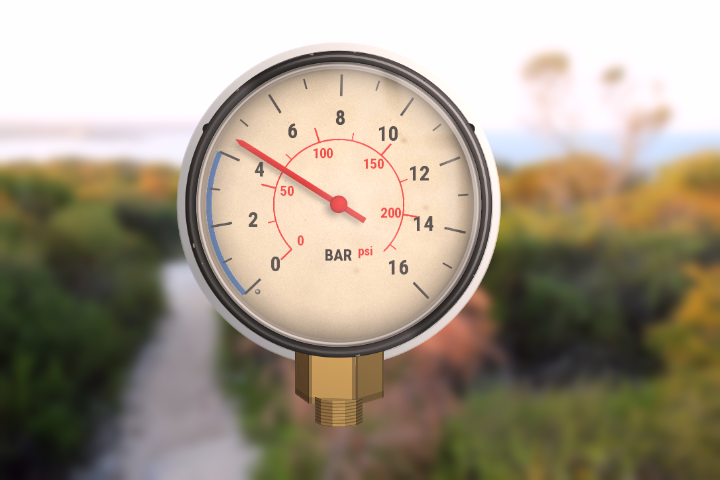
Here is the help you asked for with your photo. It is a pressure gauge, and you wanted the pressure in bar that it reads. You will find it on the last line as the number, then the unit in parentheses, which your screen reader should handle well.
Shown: 4.5 (bar)
